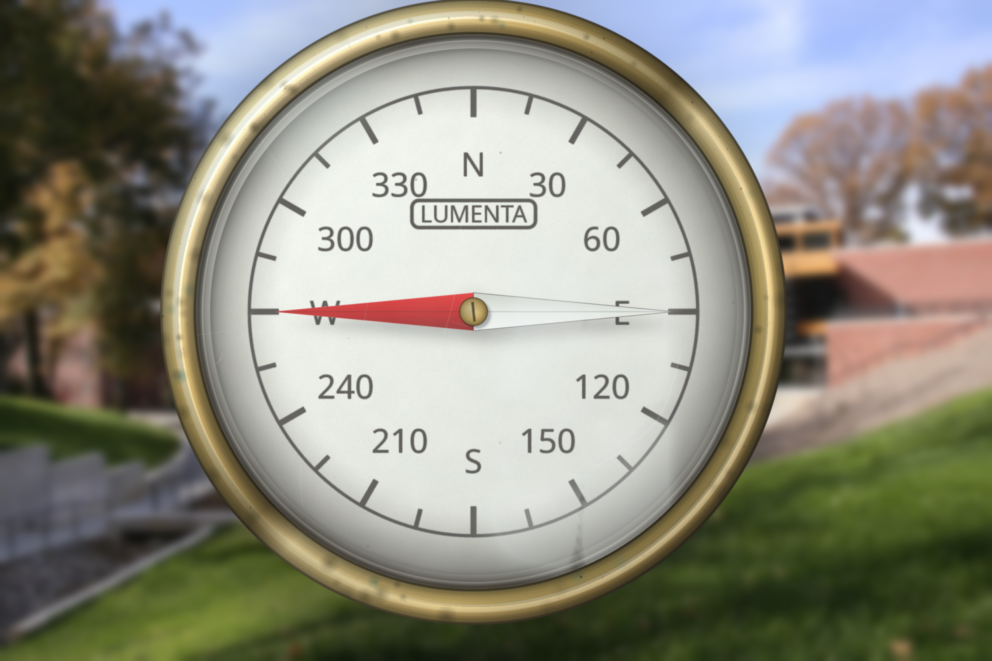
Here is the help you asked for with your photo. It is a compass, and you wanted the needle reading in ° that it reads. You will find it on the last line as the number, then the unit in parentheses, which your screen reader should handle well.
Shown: 270 (°)
